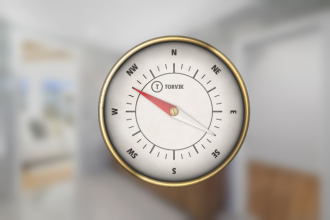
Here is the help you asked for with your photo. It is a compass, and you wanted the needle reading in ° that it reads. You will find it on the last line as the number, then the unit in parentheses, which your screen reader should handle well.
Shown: 300 (°)
